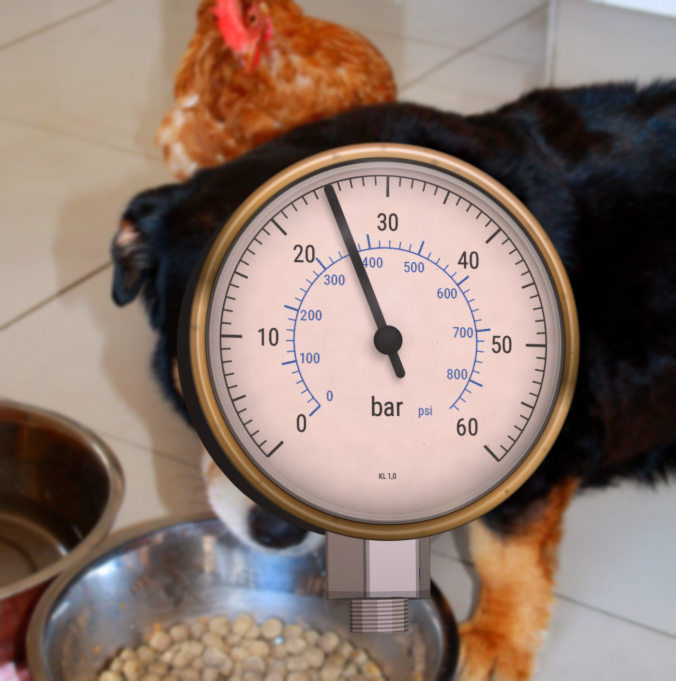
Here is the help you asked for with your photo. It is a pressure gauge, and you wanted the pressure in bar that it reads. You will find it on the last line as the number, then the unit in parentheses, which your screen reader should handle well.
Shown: 25 (bar)
